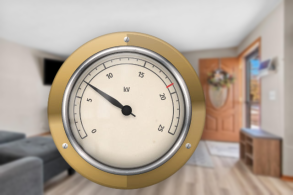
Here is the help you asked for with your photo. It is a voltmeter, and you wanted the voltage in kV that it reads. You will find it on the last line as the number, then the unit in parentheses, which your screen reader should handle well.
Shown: 7 (kV)
